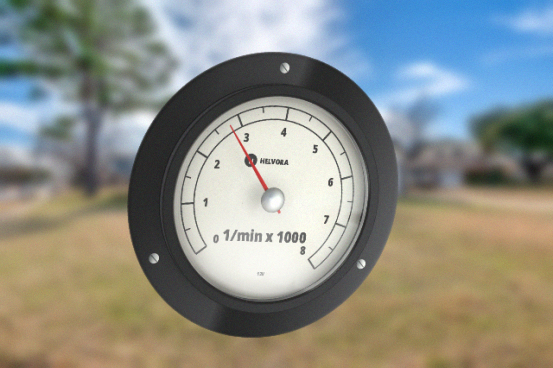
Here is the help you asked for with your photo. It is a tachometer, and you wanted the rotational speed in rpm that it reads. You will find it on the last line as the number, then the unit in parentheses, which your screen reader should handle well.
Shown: 2750 (rpm)
